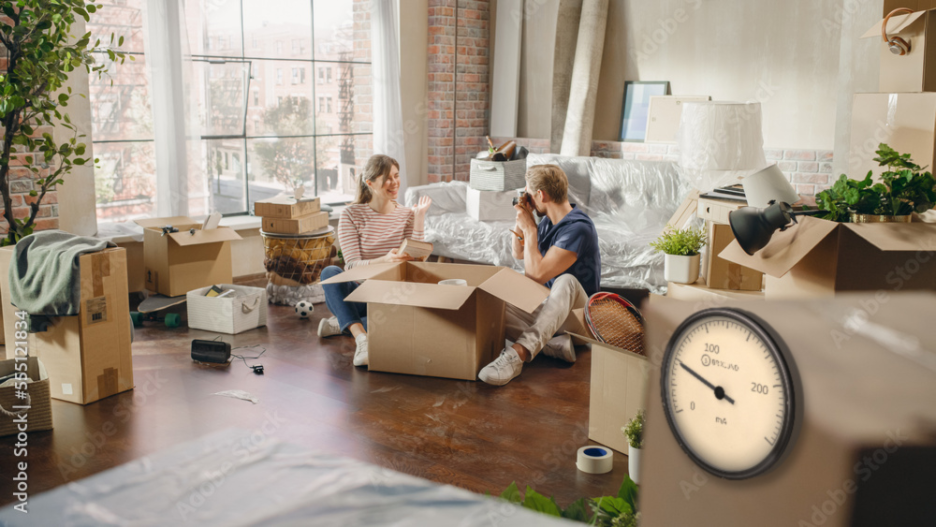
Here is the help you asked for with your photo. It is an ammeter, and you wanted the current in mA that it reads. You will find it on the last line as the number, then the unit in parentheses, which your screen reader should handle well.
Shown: 50 (mA)
